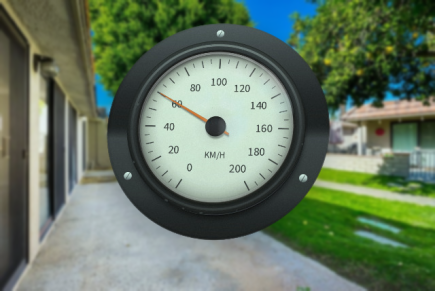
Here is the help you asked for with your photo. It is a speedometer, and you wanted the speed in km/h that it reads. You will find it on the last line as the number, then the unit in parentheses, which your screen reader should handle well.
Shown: 60 (km/h)
